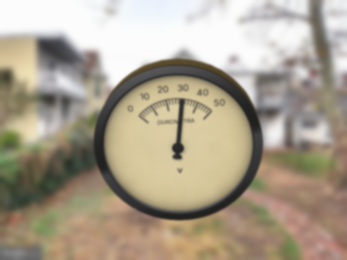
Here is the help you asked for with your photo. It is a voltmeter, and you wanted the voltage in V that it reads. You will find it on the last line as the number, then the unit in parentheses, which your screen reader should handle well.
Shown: 30 (V)
